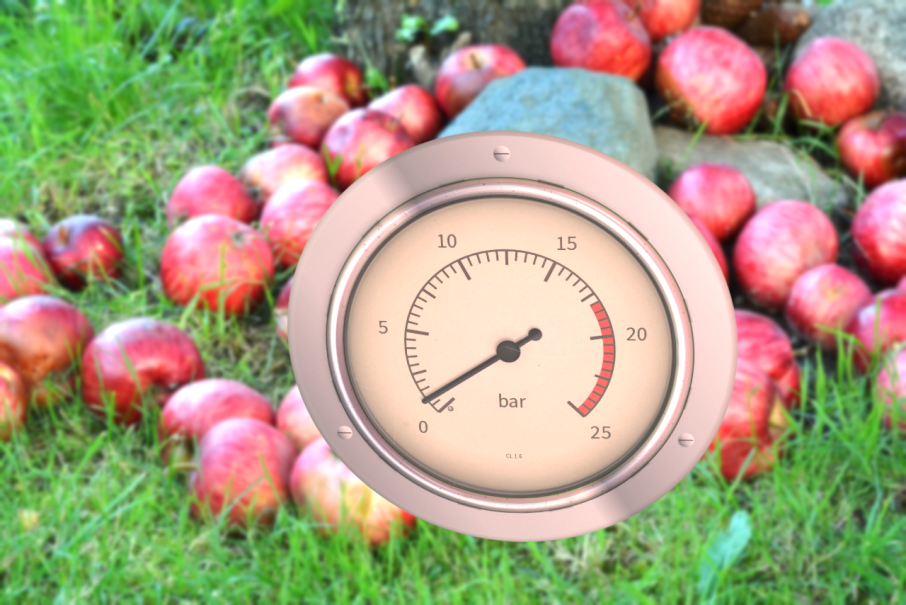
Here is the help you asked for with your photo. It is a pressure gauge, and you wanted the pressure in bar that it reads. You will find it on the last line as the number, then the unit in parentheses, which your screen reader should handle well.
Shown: 1 (bar)
